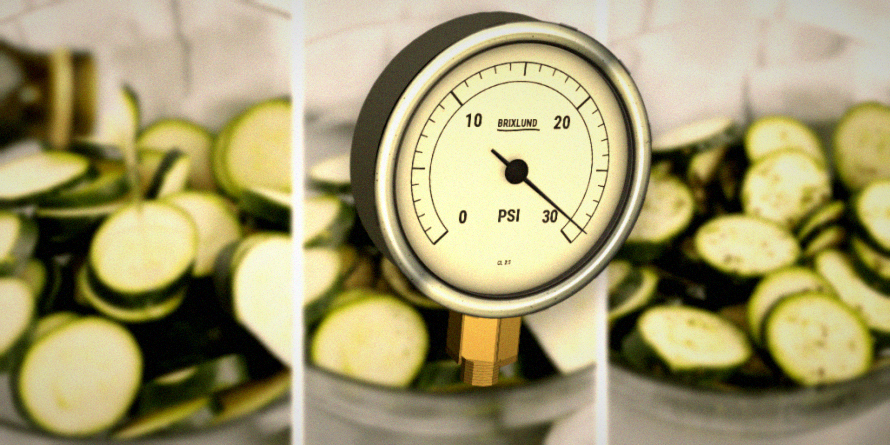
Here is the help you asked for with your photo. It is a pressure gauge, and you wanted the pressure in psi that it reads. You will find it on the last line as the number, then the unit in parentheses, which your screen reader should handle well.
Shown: 29 (psi)
